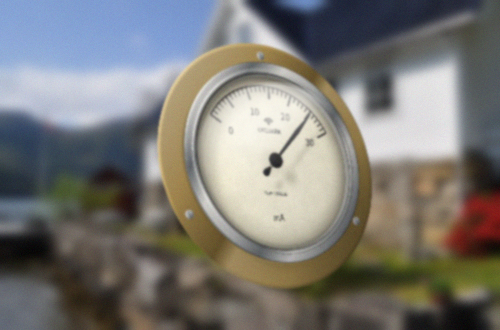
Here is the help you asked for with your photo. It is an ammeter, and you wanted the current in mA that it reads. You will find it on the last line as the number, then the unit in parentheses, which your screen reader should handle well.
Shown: 25 (mA)
